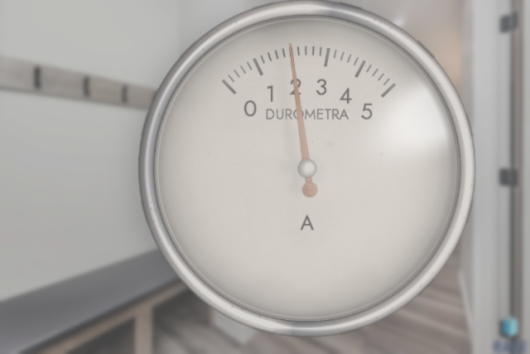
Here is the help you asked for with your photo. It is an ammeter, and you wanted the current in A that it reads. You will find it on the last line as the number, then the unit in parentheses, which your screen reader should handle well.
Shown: 2 (A)
